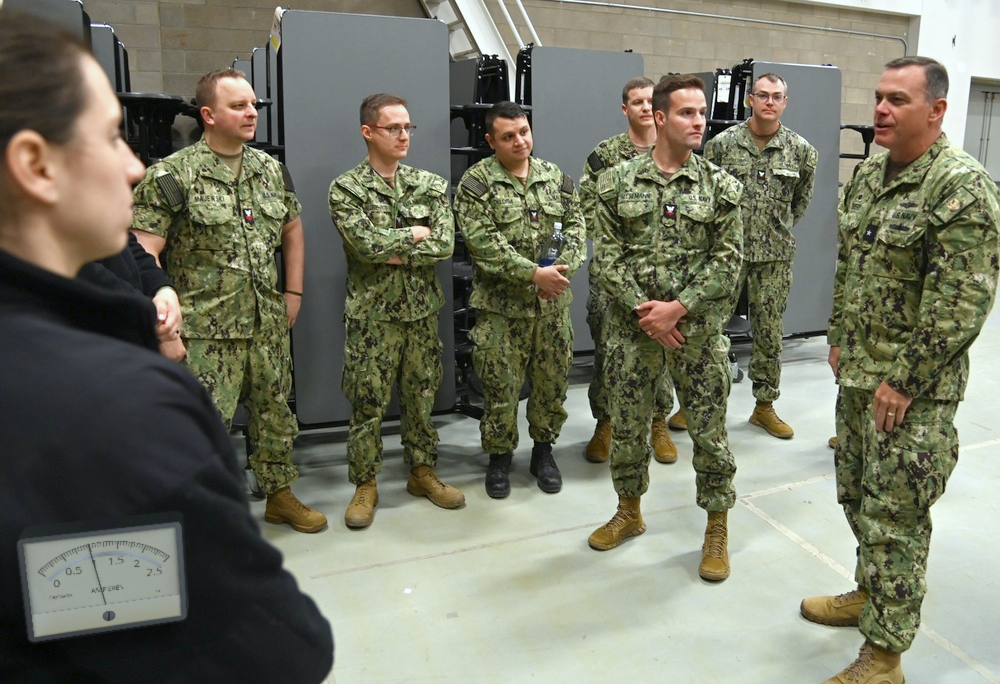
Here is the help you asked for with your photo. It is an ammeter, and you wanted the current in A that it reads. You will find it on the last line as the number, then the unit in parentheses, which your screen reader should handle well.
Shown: 1 (A)
